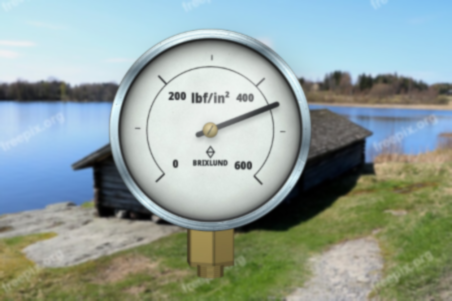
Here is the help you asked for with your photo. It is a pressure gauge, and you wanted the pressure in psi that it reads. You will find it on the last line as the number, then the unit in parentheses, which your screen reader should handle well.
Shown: 450 (psi)
